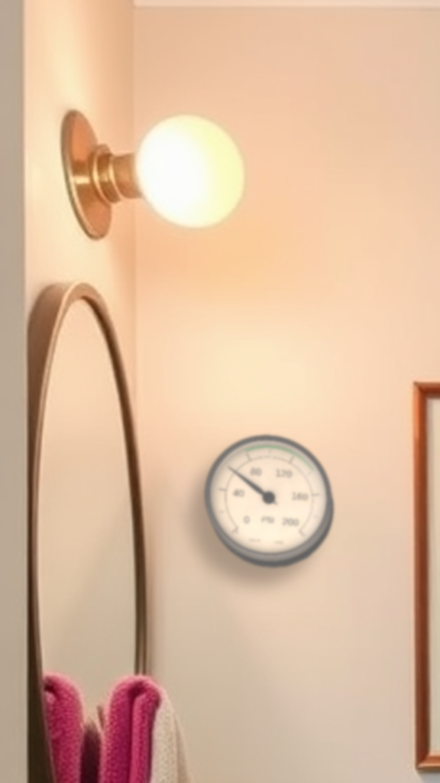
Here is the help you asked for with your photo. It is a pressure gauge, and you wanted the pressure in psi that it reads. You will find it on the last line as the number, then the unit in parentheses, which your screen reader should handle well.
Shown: 60 (psi)
